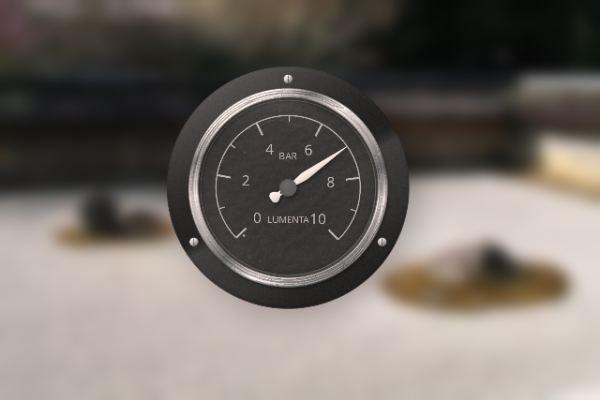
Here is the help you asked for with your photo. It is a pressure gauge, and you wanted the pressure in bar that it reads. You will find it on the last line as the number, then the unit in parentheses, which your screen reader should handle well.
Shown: 7 (bar)
